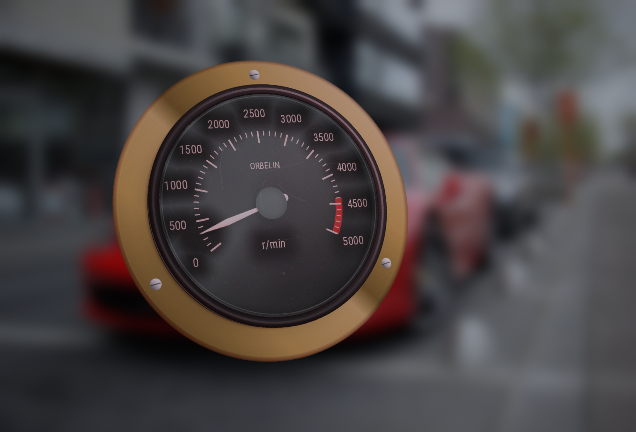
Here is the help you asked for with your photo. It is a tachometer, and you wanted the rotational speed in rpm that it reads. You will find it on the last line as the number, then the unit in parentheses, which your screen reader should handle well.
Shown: 300 (rpm)
